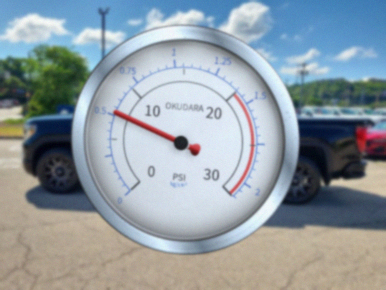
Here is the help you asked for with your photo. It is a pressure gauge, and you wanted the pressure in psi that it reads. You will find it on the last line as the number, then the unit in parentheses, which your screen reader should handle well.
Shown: 7.5 (psi)
